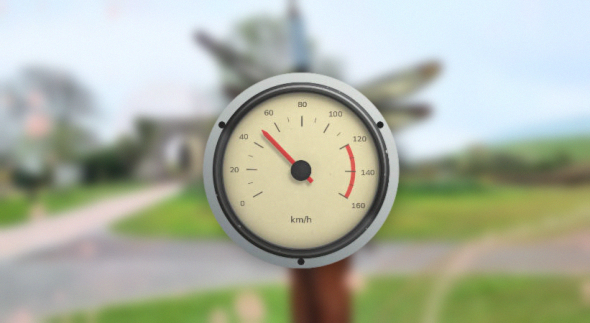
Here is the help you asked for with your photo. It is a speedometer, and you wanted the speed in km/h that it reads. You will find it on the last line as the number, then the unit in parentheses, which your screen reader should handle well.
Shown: 50 (km/h)
